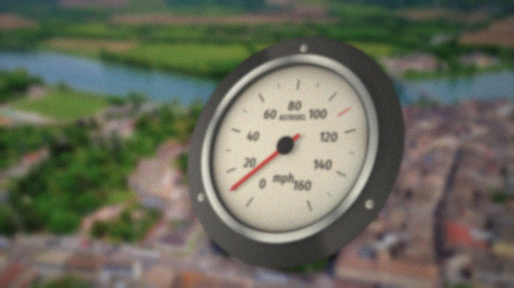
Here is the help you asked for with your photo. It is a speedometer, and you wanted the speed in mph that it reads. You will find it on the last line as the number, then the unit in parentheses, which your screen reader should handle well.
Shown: 10 (mph)
